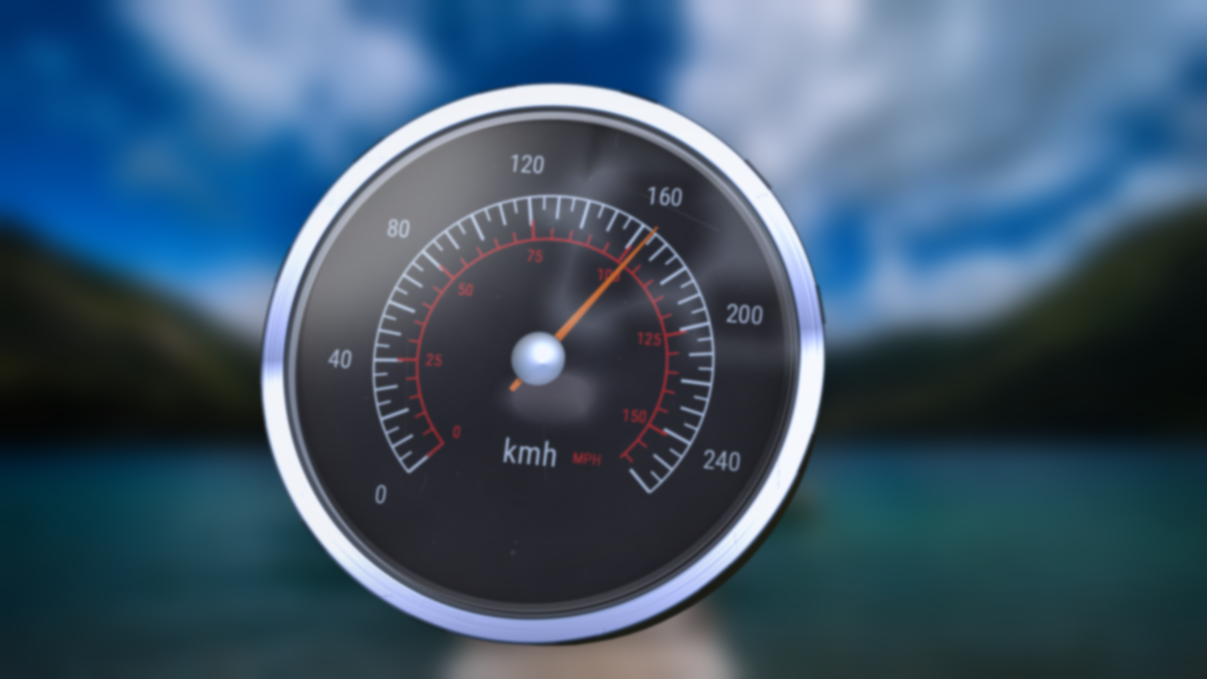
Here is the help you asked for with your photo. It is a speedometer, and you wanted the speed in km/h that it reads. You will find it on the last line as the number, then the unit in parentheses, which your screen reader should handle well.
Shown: 165 (km/h)
